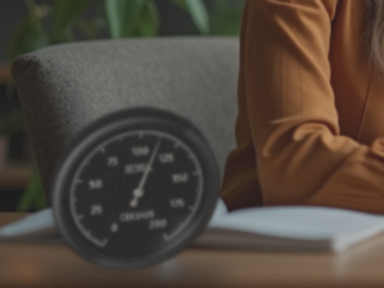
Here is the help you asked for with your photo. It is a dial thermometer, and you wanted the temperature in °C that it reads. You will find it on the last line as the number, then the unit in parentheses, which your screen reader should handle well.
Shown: 112.5 (°C)
